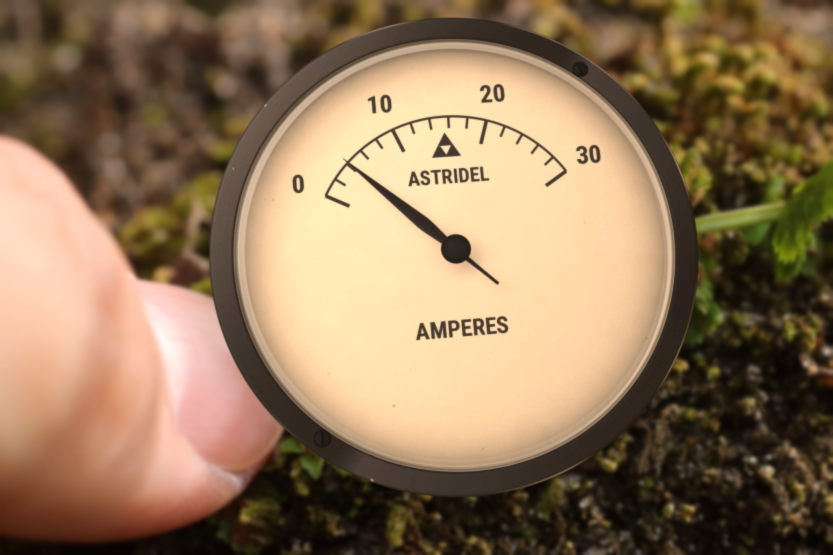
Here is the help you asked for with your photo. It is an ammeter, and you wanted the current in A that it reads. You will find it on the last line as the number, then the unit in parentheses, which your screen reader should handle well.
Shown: 4 (A)
